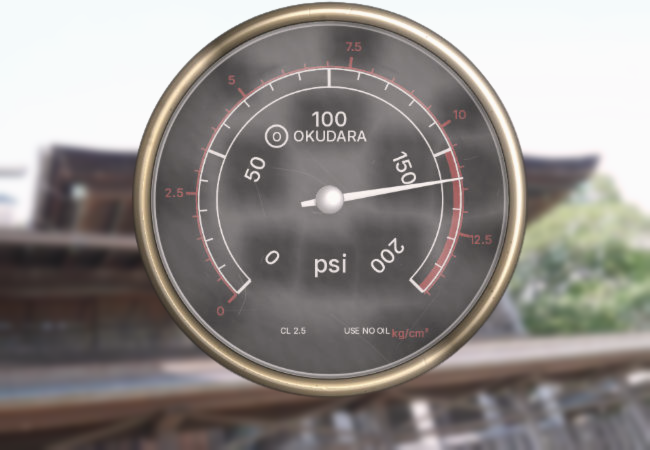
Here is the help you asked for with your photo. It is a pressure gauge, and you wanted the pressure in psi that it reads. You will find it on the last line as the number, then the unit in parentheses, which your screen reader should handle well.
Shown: 160 (psi)
